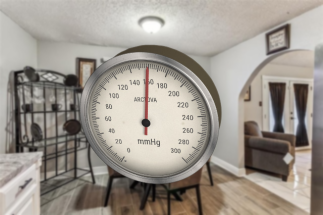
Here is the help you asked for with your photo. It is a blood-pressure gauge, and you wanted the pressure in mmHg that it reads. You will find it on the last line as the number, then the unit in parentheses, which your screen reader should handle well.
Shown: 160 (mmHg)
